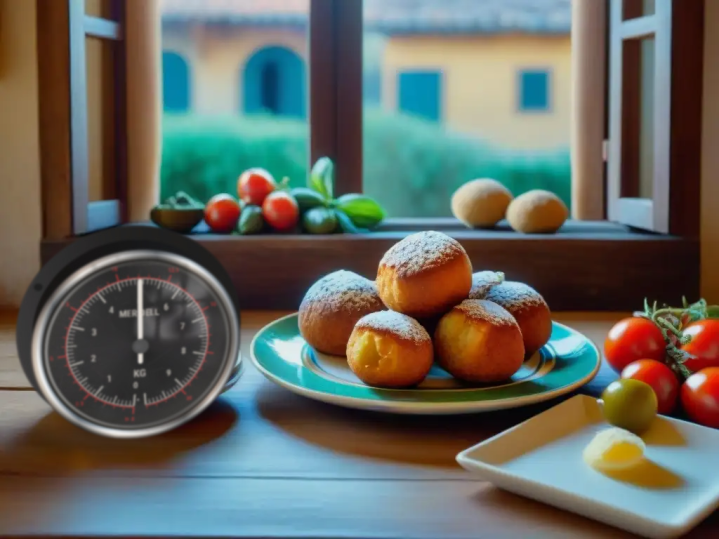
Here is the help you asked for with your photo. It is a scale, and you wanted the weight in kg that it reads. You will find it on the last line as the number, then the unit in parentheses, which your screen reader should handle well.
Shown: 5 (kg)
